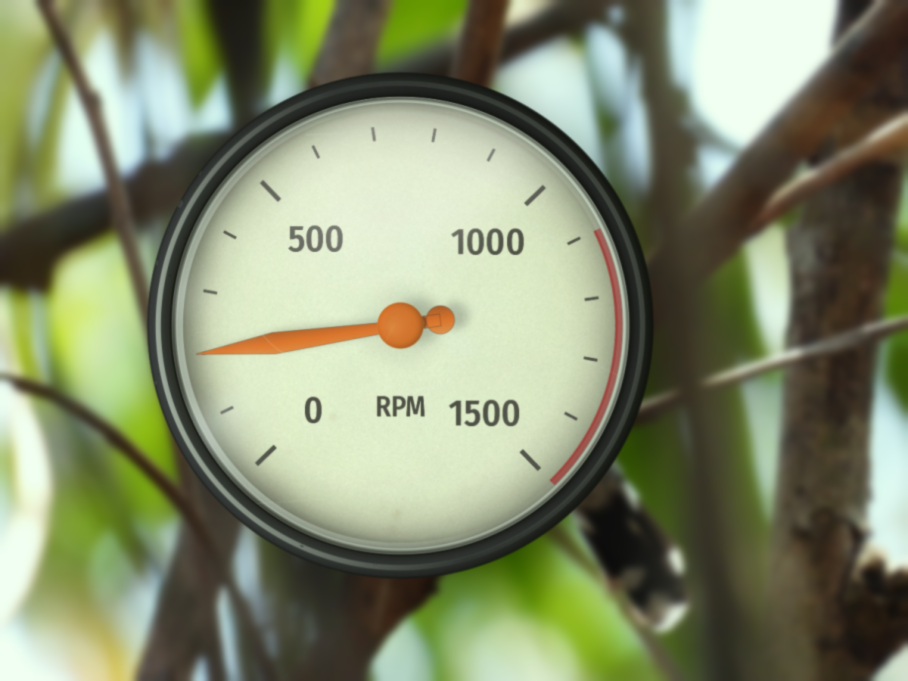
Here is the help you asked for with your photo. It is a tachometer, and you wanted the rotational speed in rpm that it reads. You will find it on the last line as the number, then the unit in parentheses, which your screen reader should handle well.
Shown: 200 (rpm)
